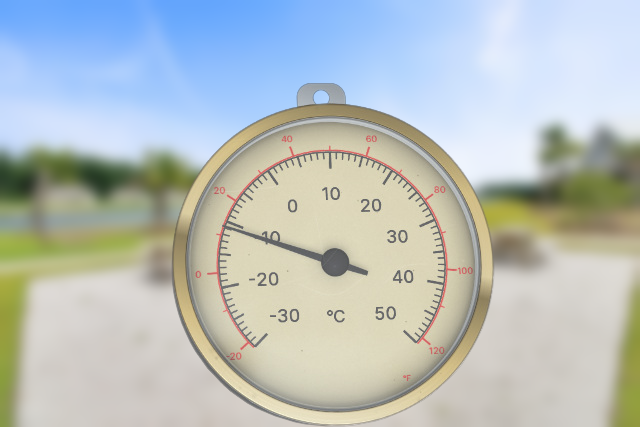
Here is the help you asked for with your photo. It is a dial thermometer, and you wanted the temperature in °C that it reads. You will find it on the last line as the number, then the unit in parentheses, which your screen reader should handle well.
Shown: -11 (°C)
